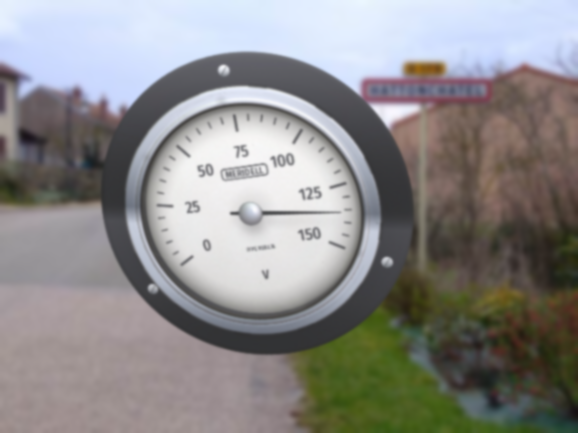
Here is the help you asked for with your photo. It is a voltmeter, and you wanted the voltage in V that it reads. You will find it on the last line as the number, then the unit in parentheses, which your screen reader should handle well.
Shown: 135 (V)
